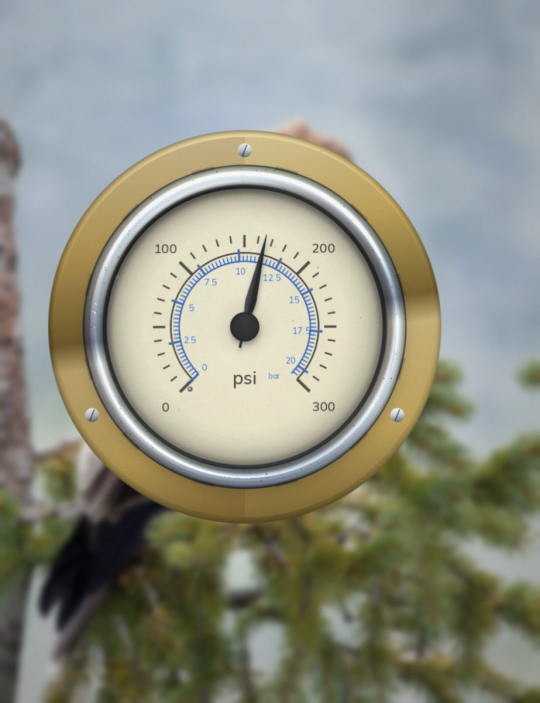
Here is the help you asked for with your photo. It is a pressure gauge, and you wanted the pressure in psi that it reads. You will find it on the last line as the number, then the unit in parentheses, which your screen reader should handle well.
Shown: 165 (psi)
